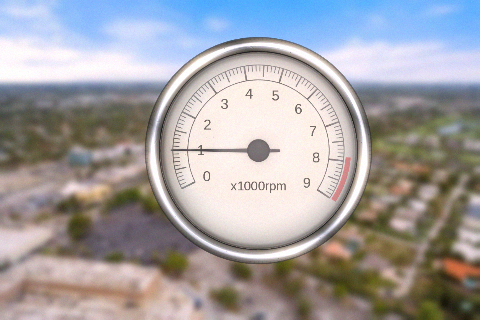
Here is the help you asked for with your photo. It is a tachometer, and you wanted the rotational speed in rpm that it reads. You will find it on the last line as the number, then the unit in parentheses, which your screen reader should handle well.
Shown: 1000 (rpm)
